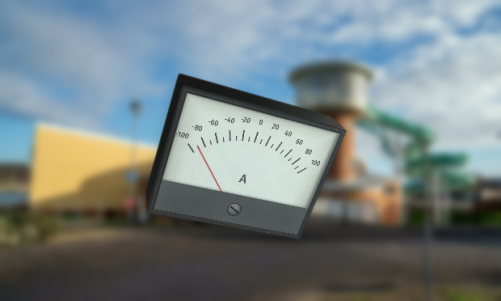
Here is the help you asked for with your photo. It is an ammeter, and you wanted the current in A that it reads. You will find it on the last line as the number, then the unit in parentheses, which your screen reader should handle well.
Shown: -90 (A)
